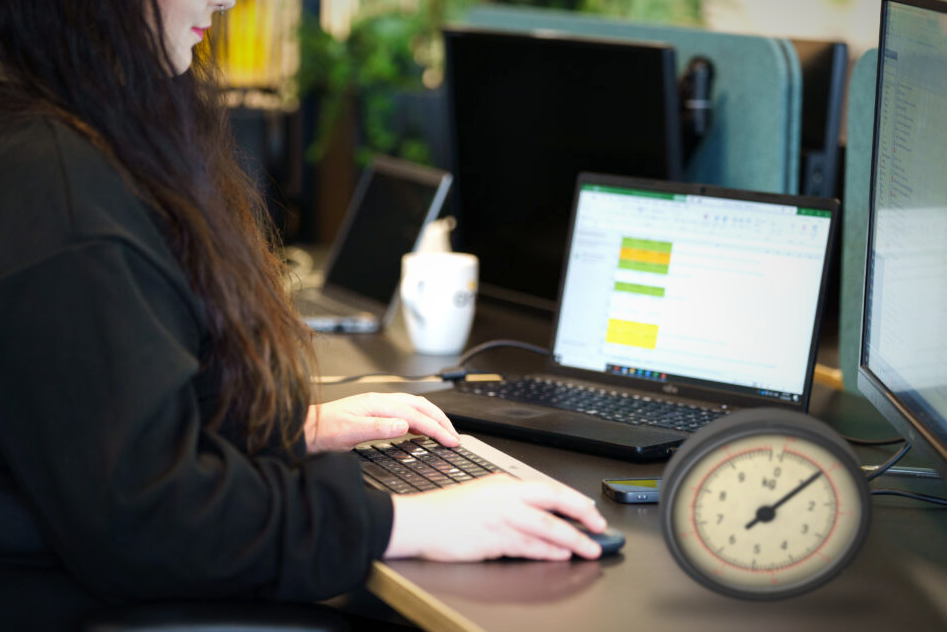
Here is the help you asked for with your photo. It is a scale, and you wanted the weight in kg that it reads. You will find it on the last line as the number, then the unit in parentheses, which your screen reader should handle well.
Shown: 1 (kg)
